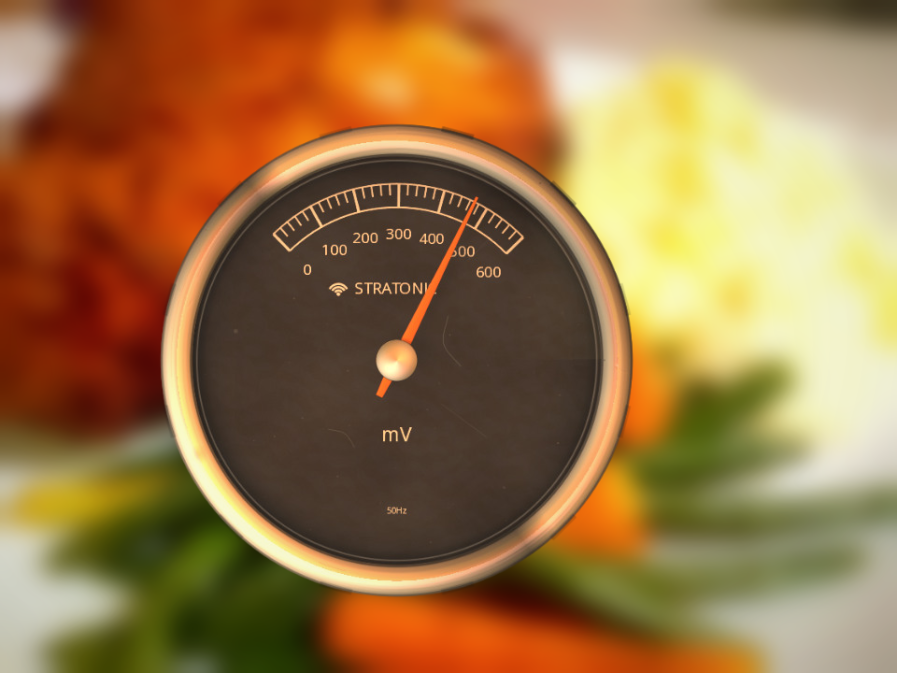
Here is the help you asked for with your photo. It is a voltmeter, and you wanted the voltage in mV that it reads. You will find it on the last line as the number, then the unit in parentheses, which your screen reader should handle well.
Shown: 470 (mV)
